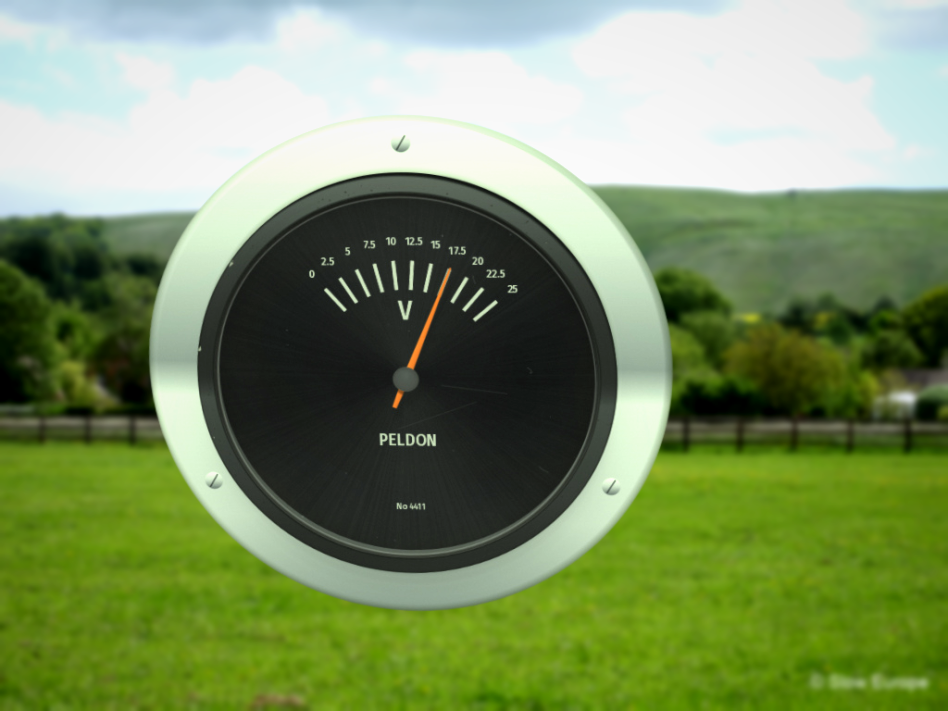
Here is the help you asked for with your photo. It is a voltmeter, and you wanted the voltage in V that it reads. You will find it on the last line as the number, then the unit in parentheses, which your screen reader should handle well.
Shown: 17.5 (V)
